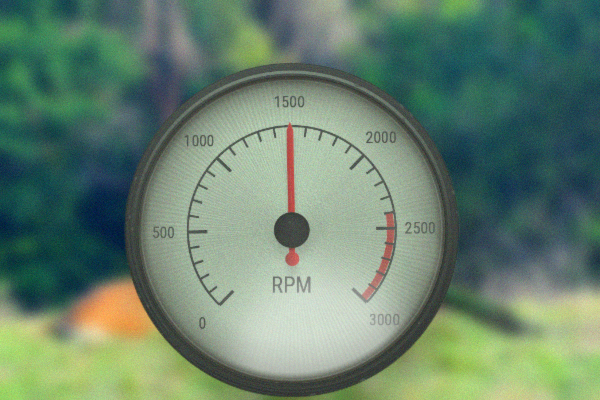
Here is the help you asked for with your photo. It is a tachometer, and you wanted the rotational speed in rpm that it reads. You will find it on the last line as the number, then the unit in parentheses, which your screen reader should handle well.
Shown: 1500 (rpm)
